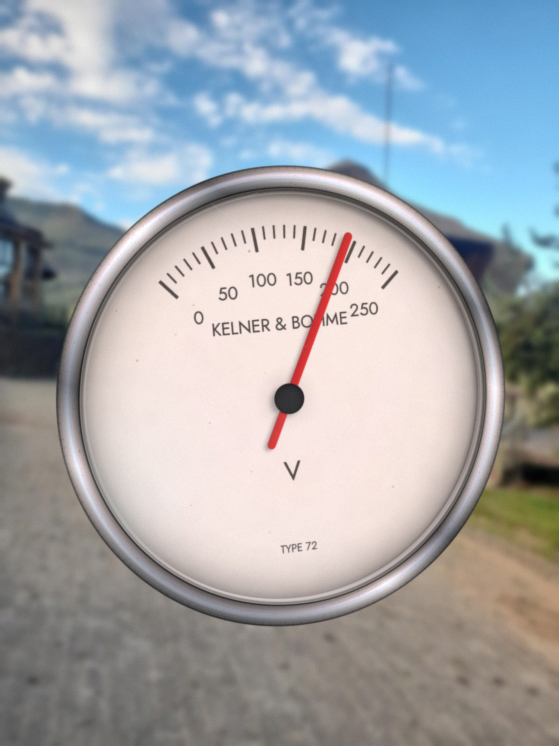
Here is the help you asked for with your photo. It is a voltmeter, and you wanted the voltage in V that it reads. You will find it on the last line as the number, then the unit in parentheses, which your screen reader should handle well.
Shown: 190 (V)
